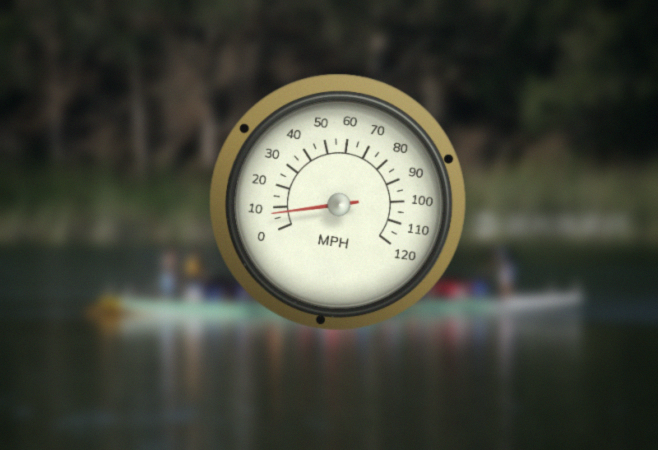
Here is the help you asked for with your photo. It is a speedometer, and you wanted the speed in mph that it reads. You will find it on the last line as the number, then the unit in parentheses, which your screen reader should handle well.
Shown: 7.5 (mph)
